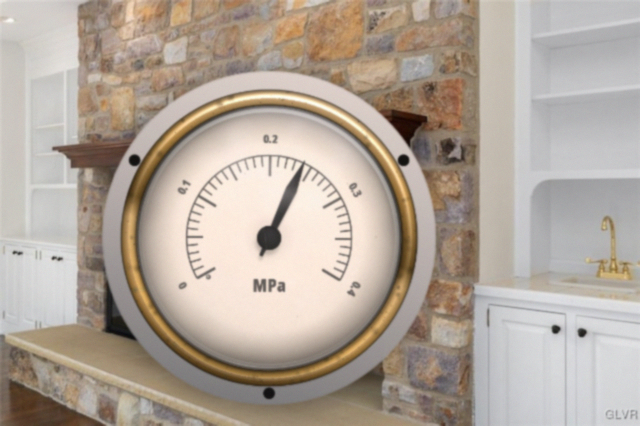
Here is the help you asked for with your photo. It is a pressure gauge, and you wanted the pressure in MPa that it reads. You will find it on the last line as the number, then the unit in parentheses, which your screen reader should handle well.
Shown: 0.24 (MPa)
